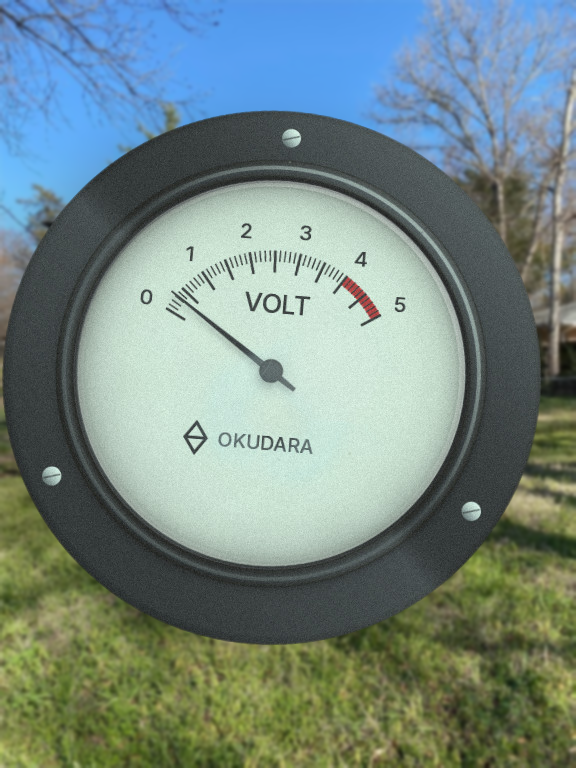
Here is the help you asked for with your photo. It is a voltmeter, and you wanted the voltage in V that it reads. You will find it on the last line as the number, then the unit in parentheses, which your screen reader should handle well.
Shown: 0.3 (V)
